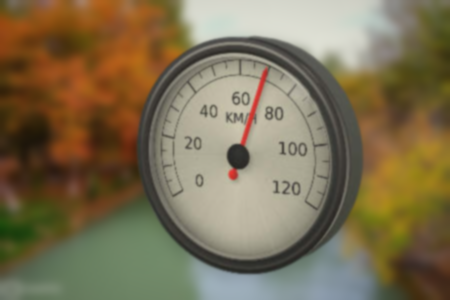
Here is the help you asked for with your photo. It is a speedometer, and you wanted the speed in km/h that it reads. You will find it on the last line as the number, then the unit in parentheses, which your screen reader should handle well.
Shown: 70 (km/h)
